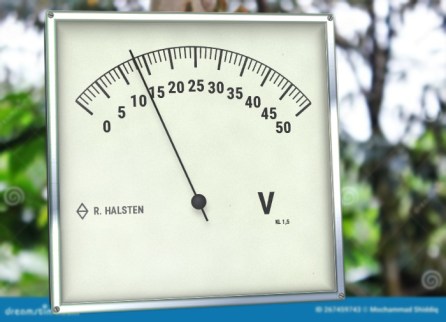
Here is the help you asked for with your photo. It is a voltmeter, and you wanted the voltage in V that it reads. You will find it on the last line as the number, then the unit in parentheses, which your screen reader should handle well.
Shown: 13 (V)
